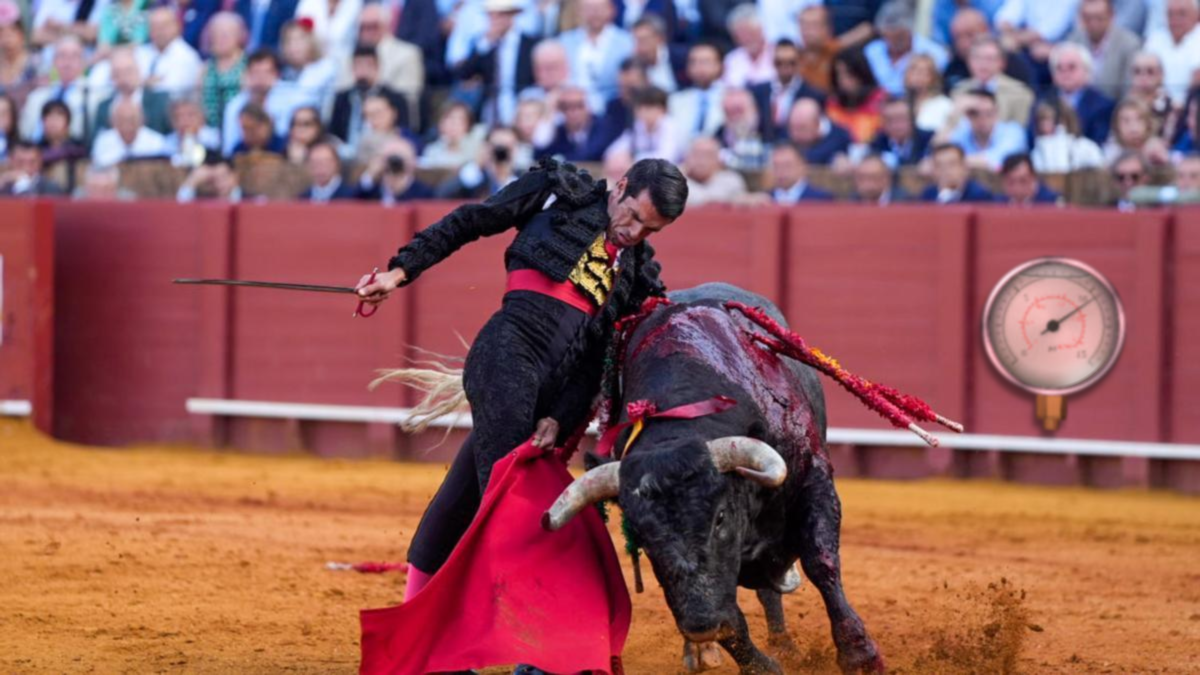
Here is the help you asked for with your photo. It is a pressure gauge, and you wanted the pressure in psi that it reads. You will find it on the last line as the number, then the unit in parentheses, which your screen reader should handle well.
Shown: 10.5 (psi)
